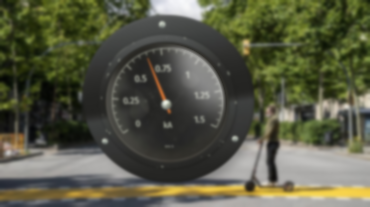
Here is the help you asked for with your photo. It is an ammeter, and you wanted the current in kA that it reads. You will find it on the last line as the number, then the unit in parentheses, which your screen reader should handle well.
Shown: 0.65 (kA)
